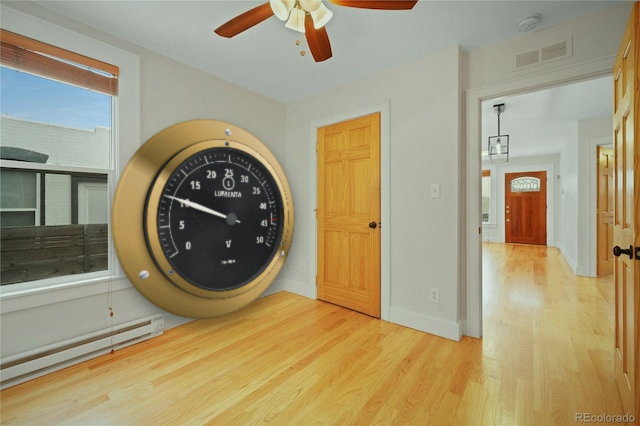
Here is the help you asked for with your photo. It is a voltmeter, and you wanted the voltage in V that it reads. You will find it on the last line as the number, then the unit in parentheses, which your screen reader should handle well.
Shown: 10 (V)
